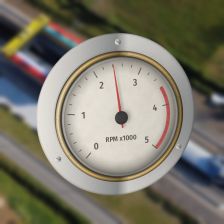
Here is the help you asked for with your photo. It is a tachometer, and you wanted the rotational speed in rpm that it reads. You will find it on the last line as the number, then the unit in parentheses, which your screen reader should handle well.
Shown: 2400 (rpm)
